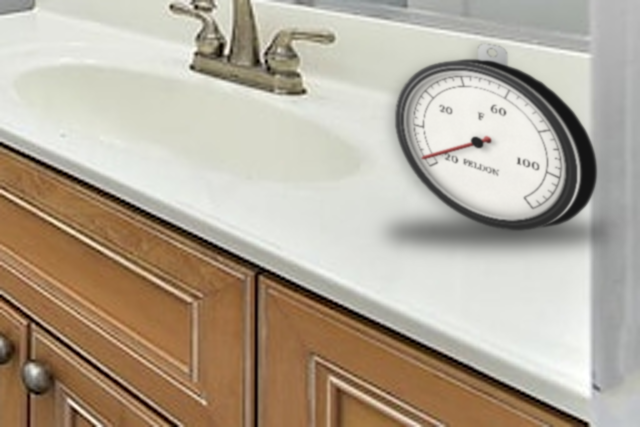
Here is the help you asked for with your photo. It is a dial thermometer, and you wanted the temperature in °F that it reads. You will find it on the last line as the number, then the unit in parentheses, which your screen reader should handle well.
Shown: -16 (°F)
